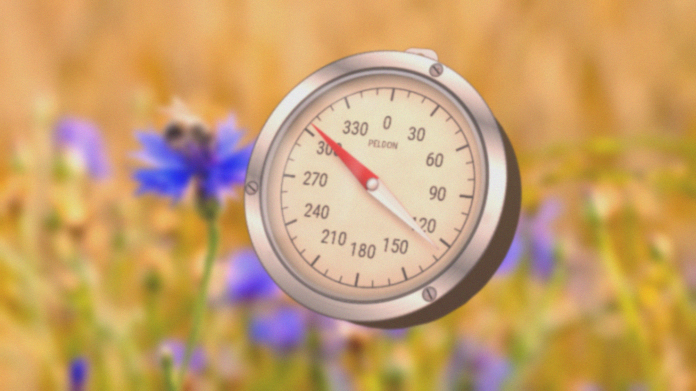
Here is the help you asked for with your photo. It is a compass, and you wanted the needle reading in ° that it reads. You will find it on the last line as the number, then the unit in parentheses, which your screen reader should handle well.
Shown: 305 (°)
